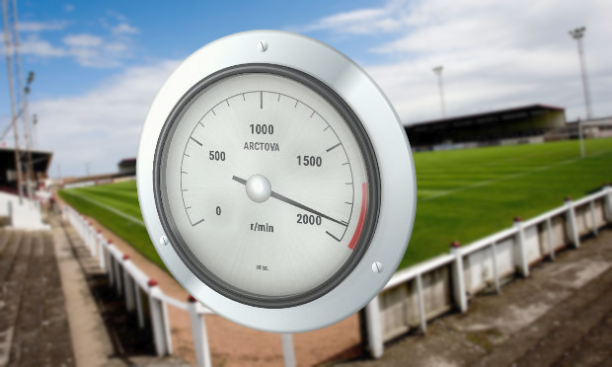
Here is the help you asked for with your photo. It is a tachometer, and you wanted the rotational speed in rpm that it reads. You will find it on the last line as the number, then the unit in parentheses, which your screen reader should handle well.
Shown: 1900 (rpm)
